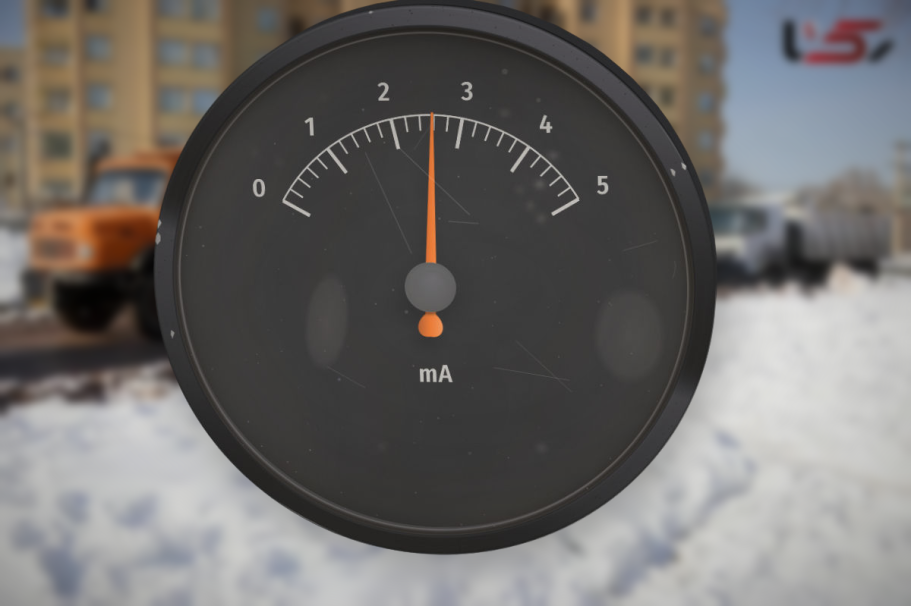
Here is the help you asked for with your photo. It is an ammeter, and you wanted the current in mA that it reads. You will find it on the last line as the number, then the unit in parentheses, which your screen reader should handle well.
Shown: 2.6 (mA)
